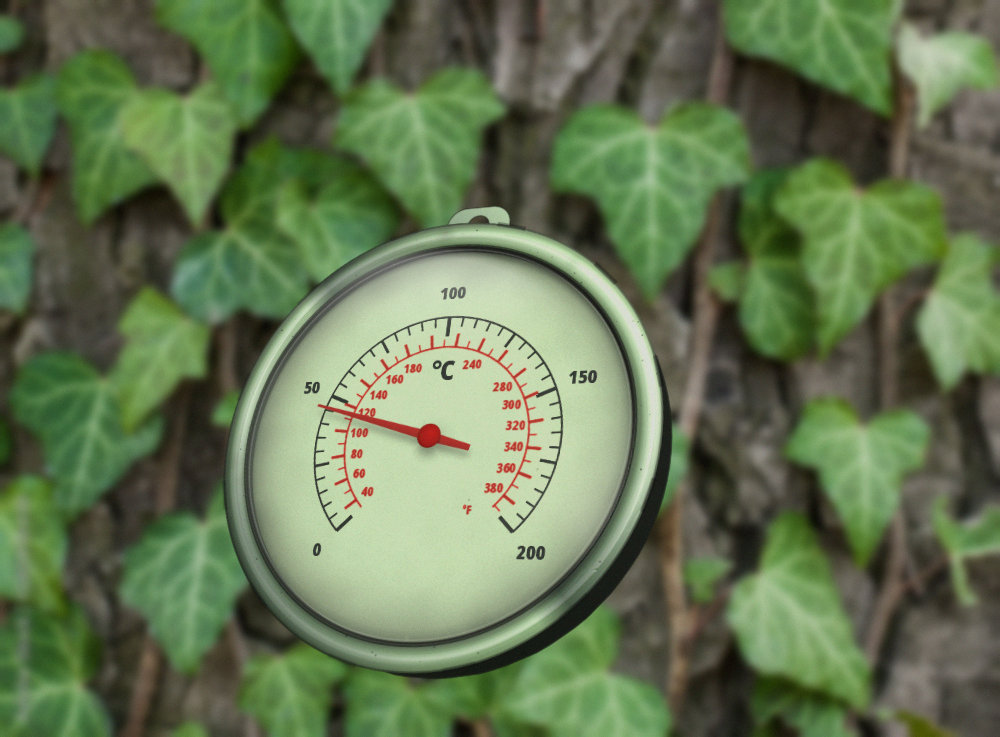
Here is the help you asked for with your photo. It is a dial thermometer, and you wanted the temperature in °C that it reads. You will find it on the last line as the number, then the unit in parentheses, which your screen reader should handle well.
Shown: 45 (°C)
